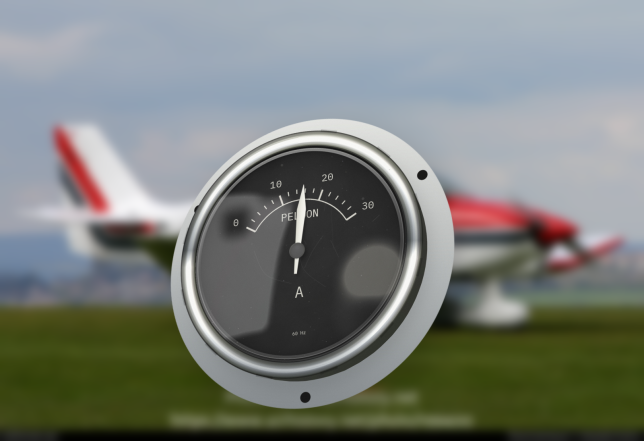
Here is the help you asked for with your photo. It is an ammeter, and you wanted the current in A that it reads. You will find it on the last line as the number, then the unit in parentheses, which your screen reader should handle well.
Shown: 16 (A)
